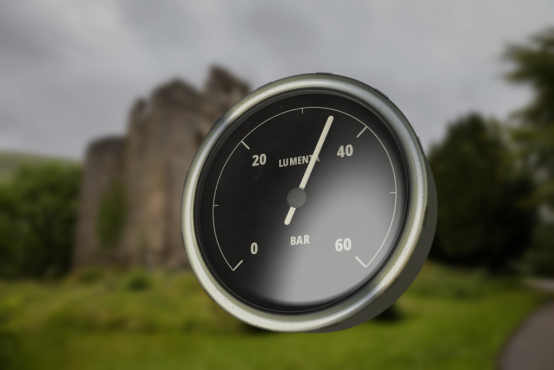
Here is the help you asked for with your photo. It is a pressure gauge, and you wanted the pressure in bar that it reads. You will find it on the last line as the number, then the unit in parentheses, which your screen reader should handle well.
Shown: 35 (bar)
